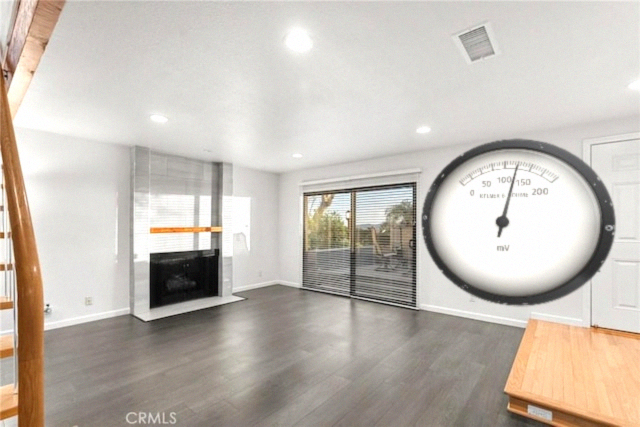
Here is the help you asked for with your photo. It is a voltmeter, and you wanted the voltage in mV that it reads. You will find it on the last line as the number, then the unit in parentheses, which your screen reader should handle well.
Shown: 125 (mV)
